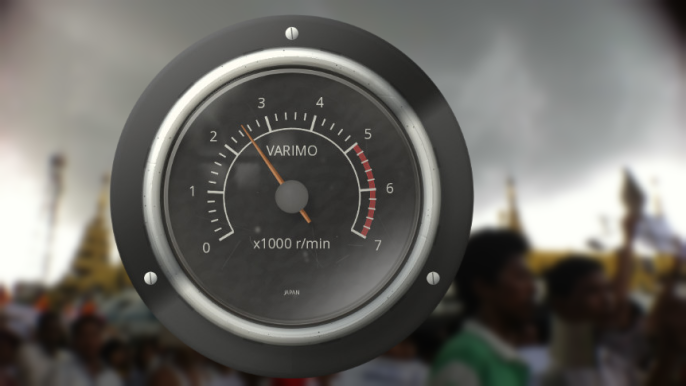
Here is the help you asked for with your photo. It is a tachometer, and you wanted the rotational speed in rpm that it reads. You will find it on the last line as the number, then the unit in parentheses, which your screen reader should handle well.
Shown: 2500 (rpm)
